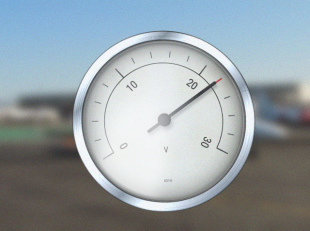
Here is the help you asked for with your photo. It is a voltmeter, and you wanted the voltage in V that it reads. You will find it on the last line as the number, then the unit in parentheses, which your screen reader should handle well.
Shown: 22 (V)
